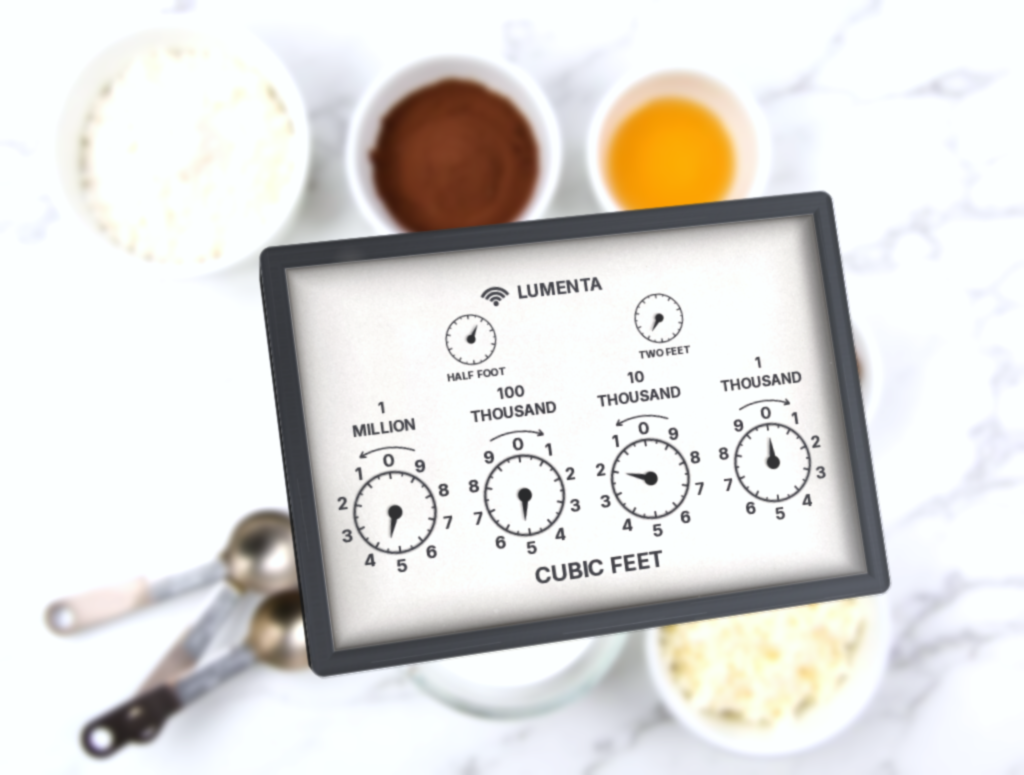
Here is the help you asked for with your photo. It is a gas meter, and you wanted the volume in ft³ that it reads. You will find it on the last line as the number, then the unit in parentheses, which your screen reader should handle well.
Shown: 452000 (ft³)
